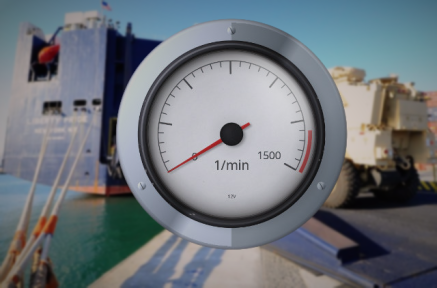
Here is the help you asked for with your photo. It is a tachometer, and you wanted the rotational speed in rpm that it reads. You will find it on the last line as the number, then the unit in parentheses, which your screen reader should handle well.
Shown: 0 (rpm)
